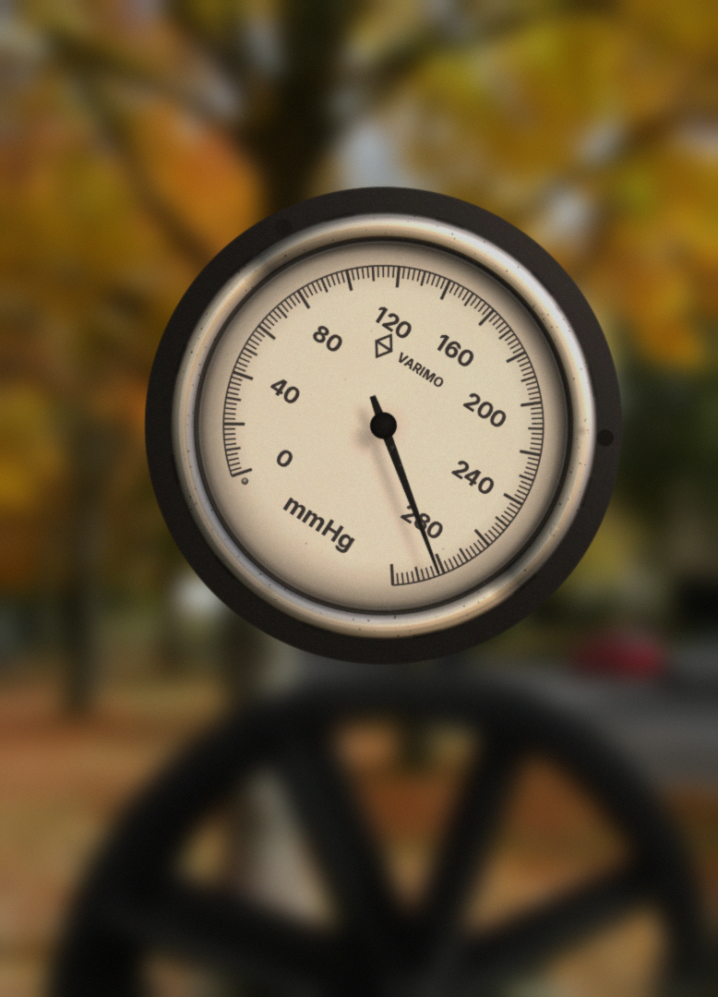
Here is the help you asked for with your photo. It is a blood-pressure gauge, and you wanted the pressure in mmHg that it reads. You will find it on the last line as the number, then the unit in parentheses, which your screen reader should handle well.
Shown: 282 (mmHg)
